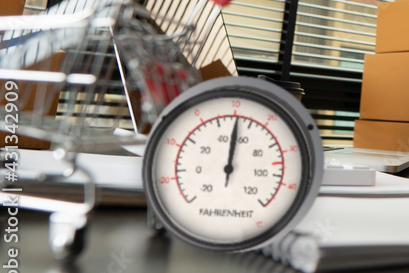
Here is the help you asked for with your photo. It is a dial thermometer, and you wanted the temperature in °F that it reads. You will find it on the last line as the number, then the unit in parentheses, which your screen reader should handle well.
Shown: 52 (°F)
